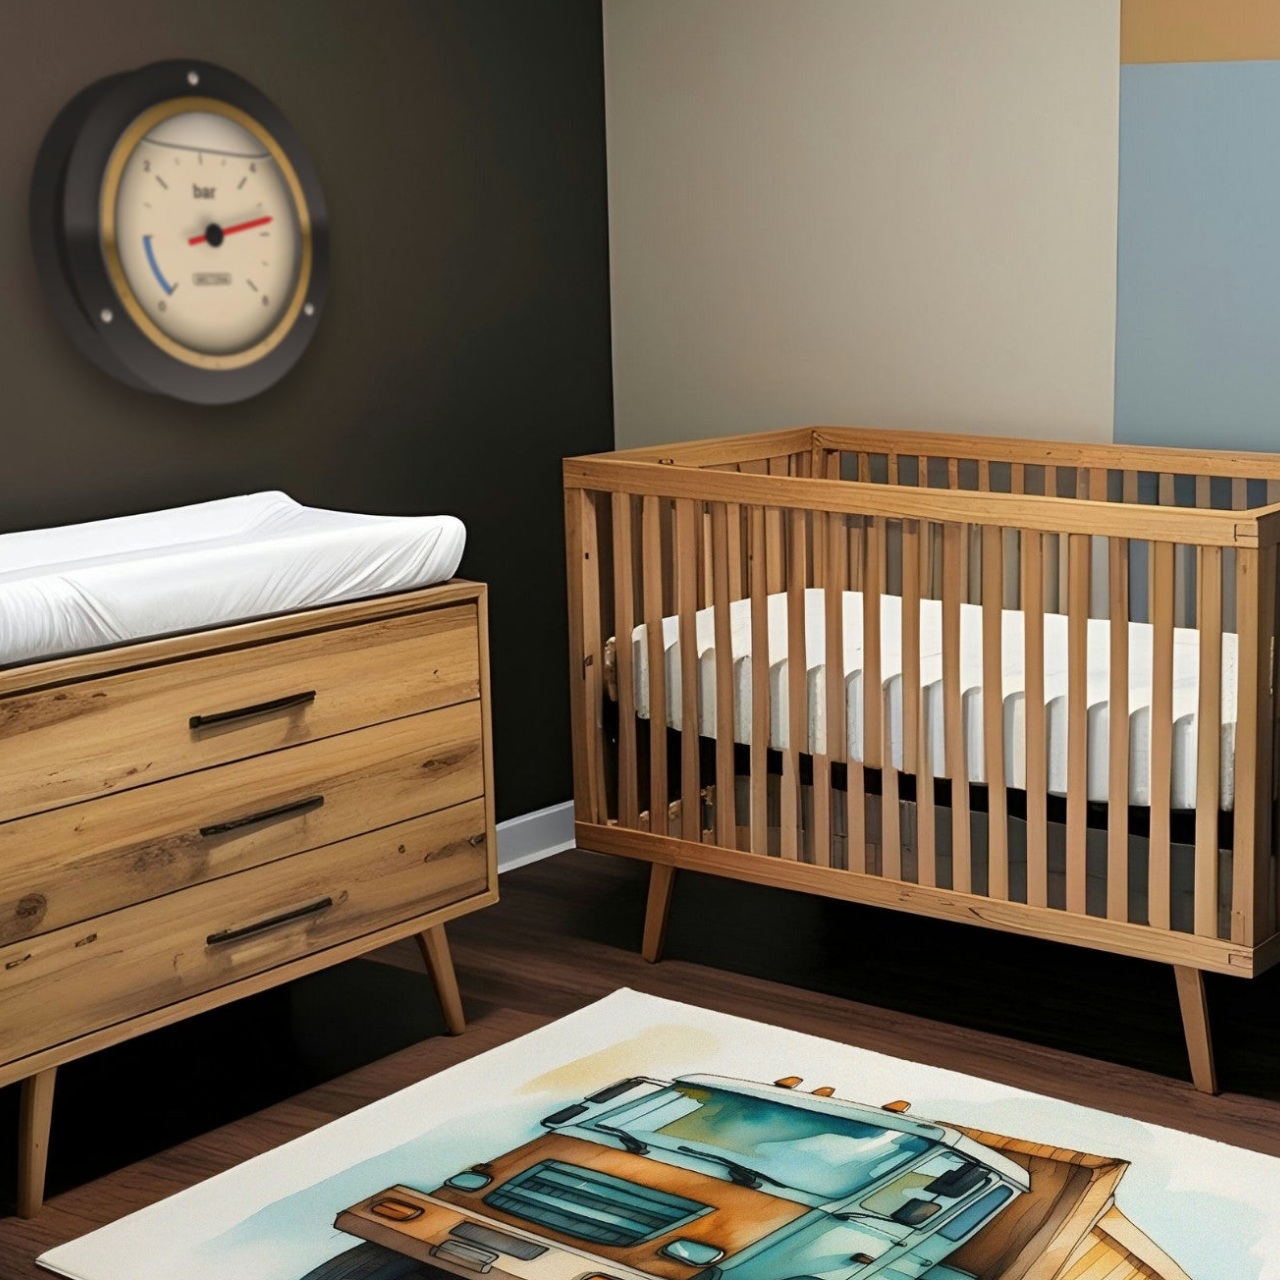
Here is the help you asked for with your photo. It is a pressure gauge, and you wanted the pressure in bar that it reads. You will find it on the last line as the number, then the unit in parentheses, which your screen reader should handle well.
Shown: 4.75 (bar)
